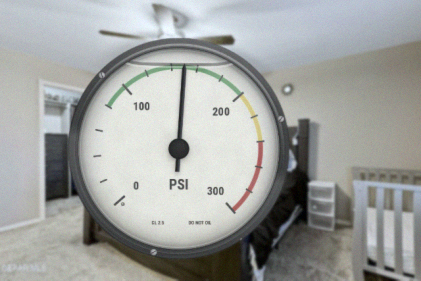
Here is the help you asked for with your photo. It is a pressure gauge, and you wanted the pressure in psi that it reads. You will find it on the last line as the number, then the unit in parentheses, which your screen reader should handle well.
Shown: 150 (psi)
